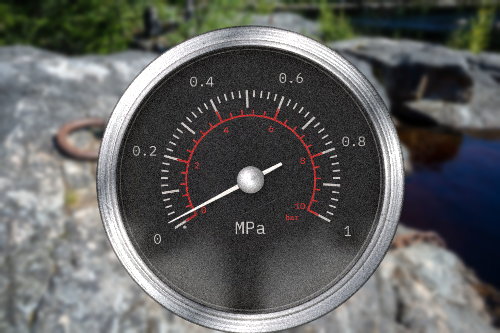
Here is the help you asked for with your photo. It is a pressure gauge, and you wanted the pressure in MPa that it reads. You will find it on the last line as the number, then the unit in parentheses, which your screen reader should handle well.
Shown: 0.02 (MPa)
